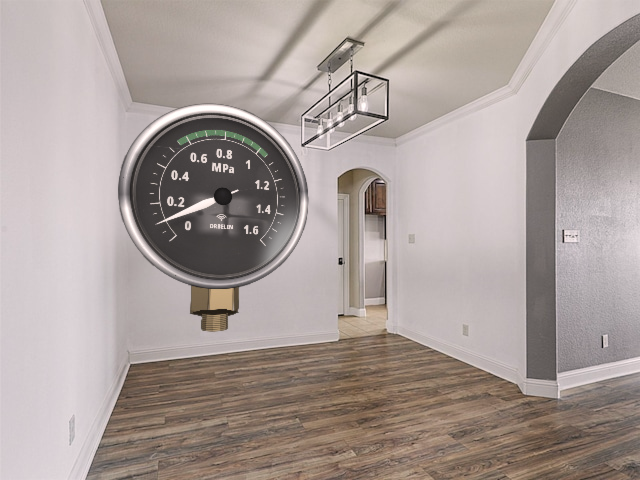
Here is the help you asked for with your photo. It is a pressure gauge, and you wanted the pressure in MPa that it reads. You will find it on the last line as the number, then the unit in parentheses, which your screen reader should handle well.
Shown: 0.1 (MPa)
